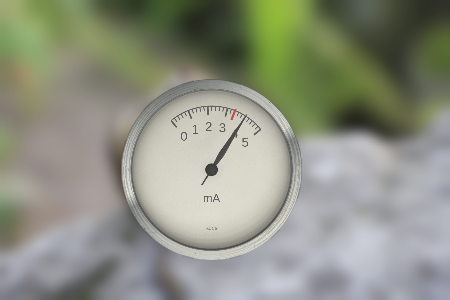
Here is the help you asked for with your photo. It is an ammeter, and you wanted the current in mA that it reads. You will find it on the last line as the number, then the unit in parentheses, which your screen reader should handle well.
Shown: 4 (mA)
